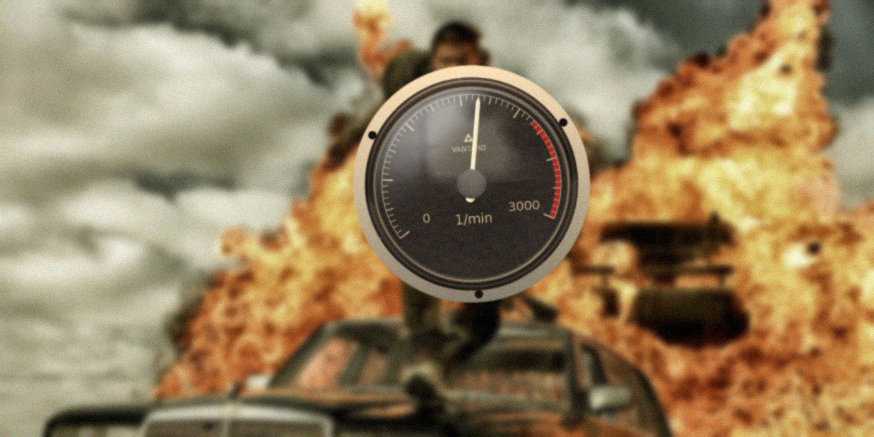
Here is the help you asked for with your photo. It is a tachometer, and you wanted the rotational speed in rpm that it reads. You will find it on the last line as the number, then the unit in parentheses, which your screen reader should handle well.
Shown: 1650 (rpm)
